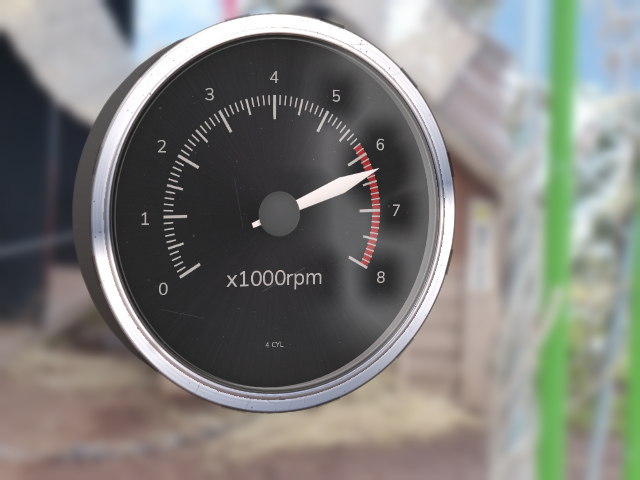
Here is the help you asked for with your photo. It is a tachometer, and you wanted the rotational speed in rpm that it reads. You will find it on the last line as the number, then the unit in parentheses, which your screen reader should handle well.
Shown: 6300 (rpm)
